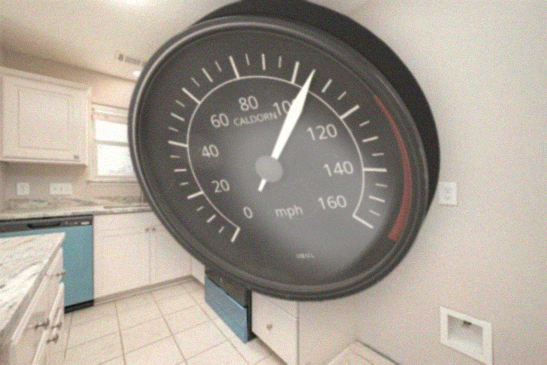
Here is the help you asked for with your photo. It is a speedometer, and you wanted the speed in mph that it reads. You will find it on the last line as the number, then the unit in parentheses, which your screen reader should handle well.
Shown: 105 (mph)
